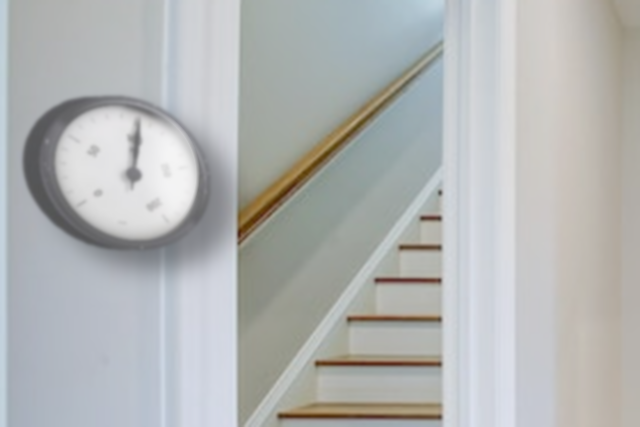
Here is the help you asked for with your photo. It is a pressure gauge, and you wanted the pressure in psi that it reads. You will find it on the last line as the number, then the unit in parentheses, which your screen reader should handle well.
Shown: 100 (psi)
